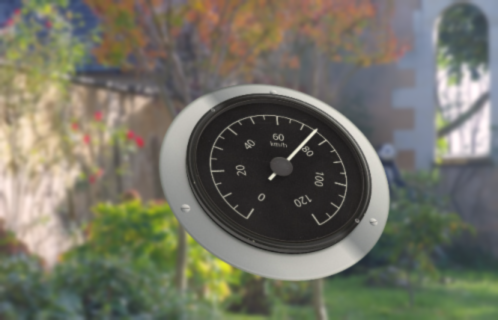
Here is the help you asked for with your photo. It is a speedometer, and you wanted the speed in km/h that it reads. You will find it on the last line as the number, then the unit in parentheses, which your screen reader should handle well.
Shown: 75 (km/h)
